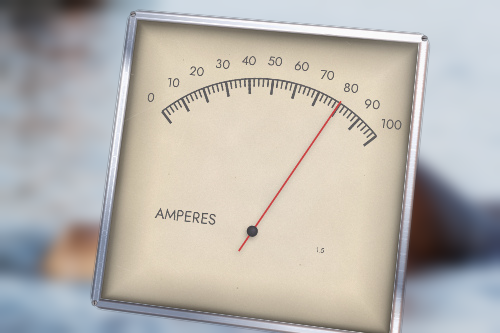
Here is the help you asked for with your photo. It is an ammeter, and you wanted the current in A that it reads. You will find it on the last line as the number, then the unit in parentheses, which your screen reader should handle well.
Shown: 80 (A)
